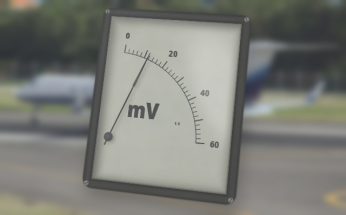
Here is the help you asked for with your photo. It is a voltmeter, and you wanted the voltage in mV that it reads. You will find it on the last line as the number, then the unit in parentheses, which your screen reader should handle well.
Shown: 12 (mV)
